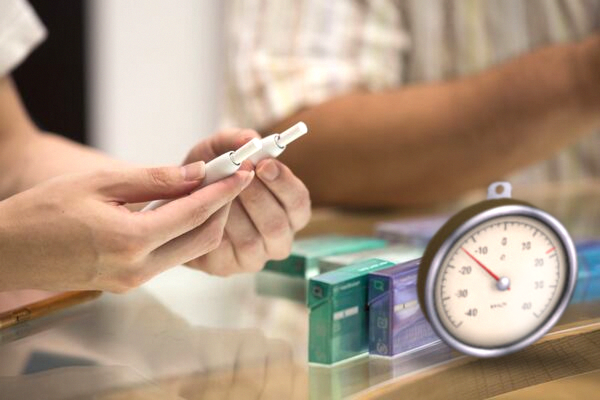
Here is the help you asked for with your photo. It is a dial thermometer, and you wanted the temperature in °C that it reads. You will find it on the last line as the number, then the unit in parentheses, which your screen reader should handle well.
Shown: -14 (°C)
